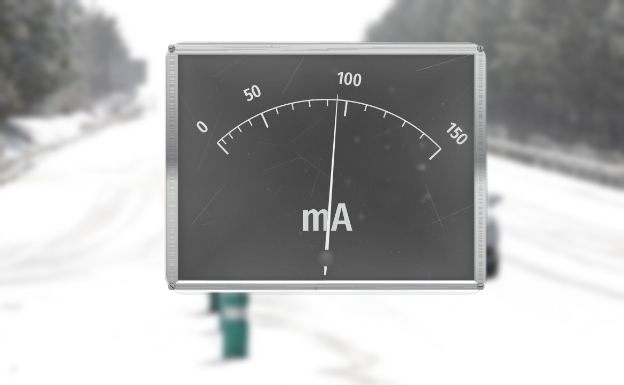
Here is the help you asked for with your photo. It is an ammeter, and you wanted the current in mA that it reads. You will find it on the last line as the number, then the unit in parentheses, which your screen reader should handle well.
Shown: 95 (mA)
